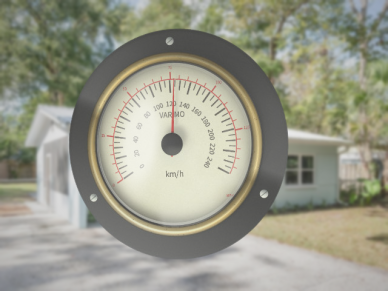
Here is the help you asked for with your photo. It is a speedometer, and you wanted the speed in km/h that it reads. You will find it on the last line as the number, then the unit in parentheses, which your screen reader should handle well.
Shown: 125 (km/h)
